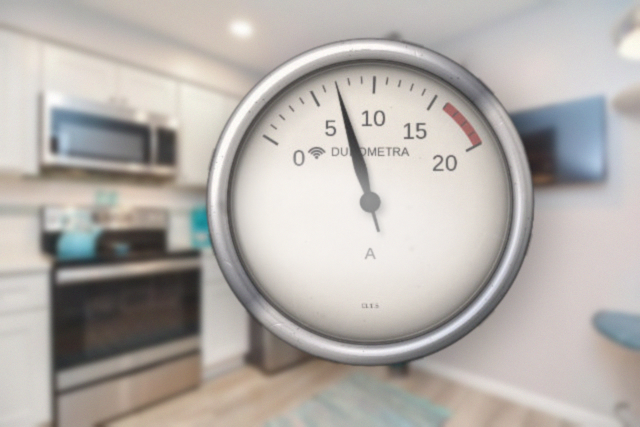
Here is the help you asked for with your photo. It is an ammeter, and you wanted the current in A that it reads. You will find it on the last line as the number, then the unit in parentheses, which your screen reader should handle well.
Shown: 7 (A)
